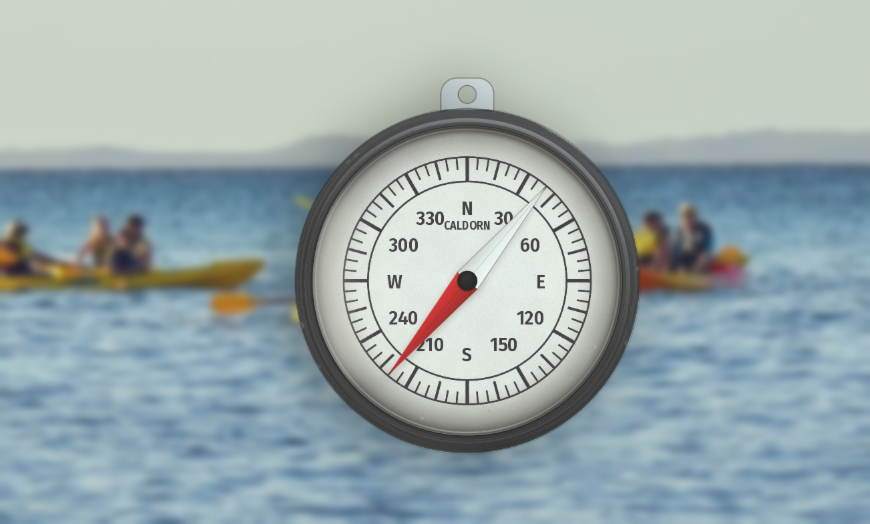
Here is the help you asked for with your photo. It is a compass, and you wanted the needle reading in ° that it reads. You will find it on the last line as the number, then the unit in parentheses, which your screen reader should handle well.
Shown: 220 (°)
